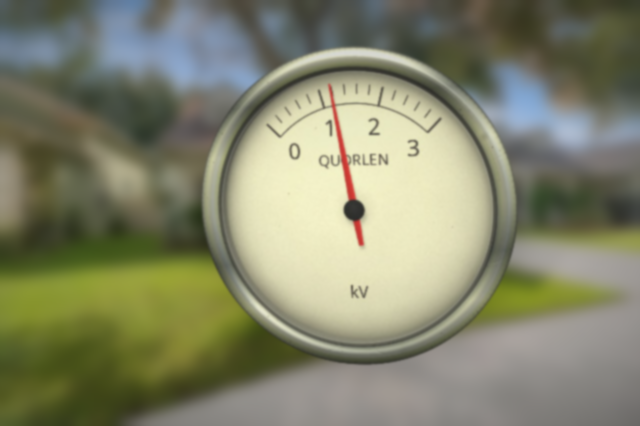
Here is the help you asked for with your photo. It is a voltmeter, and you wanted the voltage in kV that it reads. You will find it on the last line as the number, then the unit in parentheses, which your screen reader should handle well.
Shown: 1.2 (kV)
